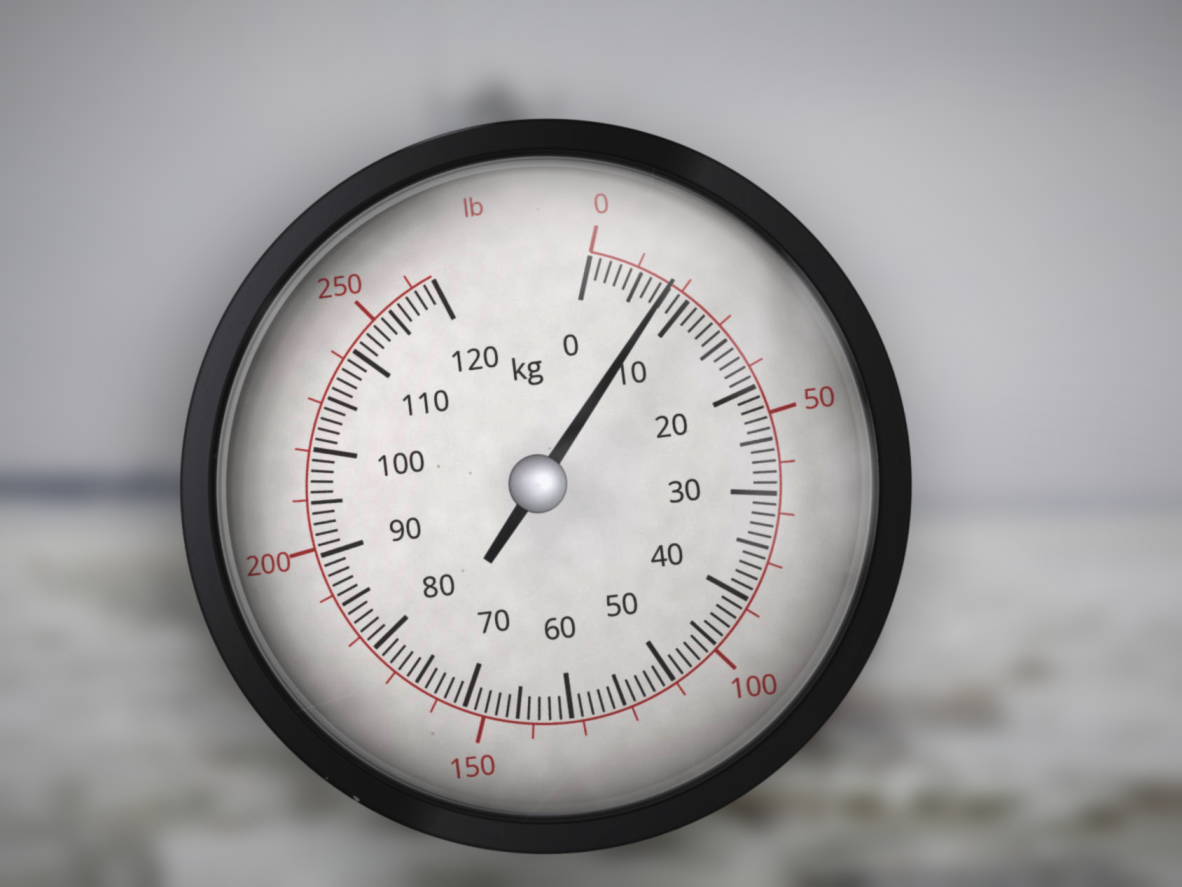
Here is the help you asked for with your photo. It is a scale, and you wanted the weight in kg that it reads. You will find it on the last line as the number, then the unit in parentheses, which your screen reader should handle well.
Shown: 8 (kg)
